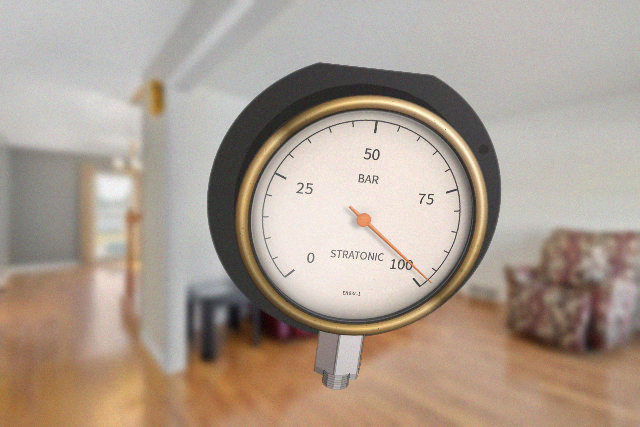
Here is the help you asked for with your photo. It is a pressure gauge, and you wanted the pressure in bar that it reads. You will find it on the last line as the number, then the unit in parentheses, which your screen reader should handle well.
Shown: 97.5 (bar)
